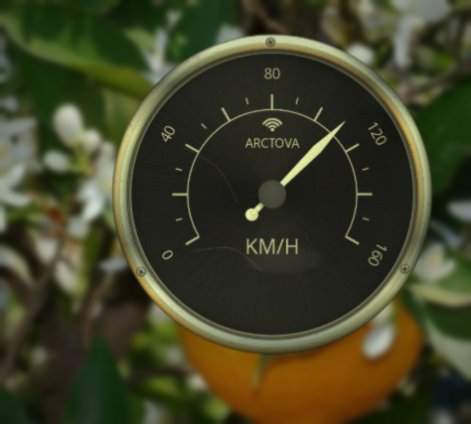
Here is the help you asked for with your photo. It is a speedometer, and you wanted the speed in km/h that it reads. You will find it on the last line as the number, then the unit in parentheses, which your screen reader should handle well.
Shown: 110 (km/h)
